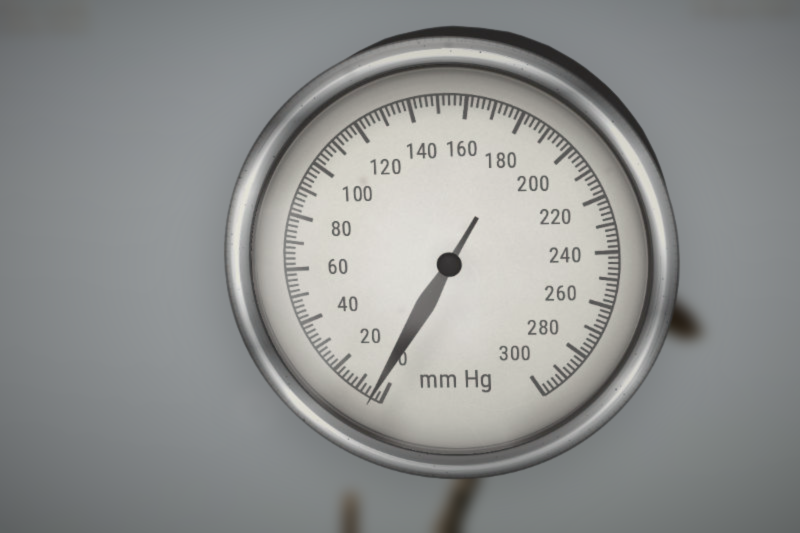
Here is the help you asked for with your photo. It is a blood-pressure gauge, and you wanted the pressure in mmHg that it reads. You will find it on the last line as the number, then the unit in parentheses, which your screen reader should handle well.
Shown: 4 (mmHg)
